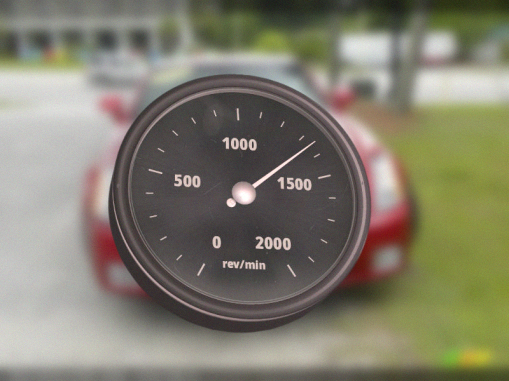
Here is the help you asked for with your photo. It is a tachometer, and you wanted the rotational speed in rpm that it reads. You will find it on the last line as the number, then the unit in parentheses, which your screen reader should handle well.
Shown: 1350 (rpm)
